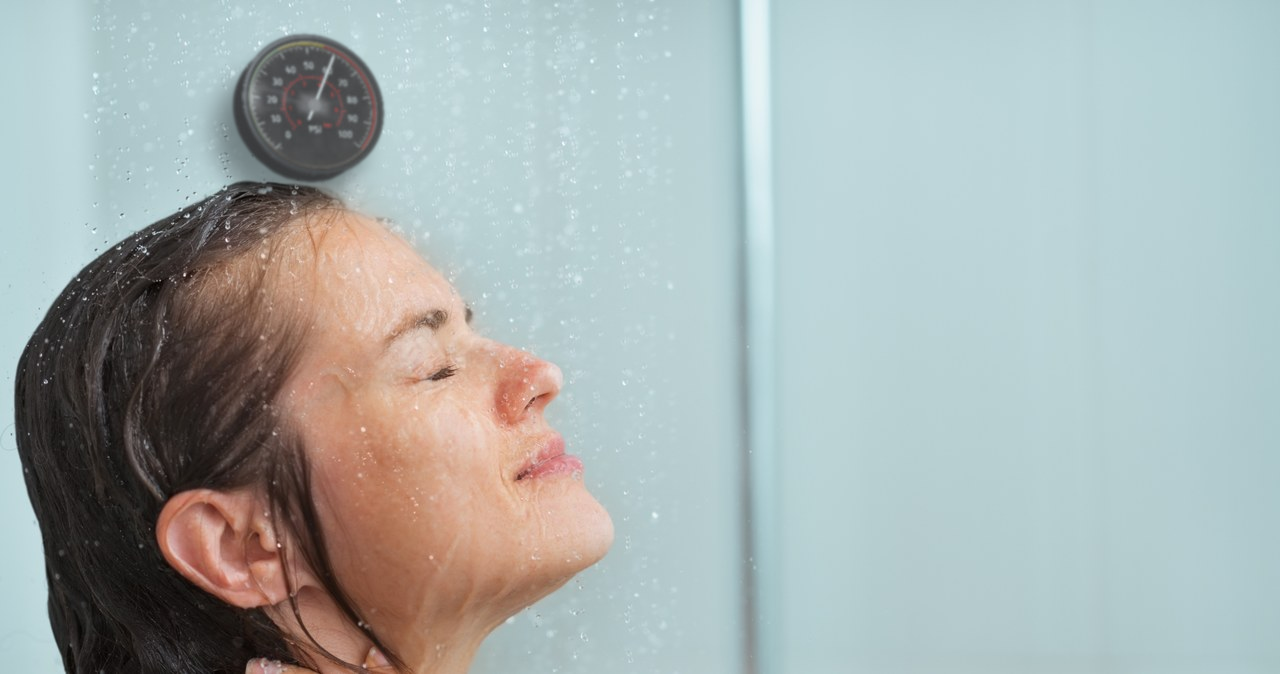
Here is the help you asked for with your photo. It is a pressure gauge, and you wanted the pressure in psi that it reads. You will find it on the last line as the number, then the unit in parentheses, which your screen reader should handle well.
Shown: 60 (psi)
